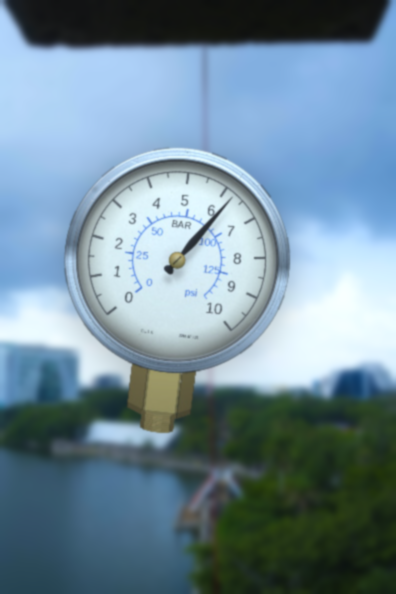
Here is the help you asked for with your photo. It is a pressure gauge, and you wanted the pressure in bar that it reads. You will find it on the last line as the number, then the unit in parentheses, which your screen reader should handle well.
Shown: 6.25 (bar)
